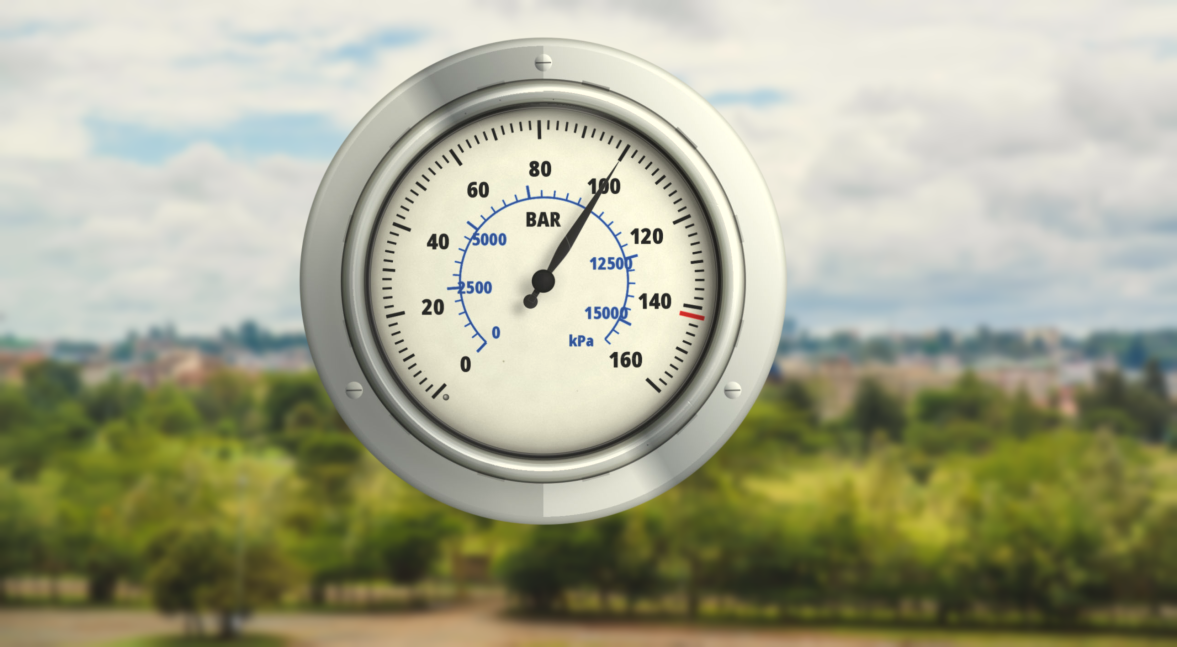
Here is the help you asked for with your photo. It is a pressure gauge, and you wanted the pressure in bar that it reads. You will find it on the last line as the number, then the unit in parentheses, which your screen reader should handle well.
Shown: 100 (bar)
